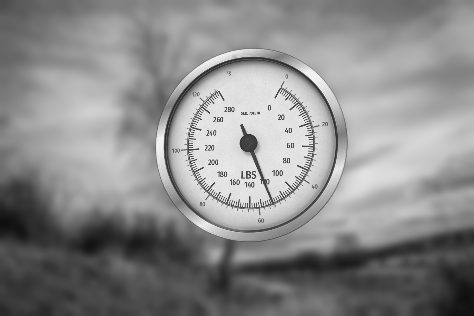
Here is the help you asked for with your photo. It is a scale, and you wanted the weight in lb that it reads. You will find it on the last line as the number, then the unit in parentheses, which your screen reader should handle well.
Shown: 120 (lb)
